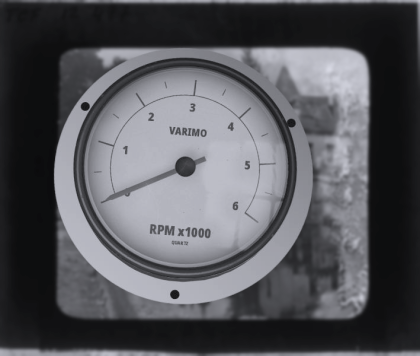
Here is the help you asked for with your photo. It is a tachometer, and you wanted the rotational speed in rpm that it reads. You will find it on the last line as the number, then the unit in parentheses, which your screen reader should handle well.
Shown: 0 (rpm)
